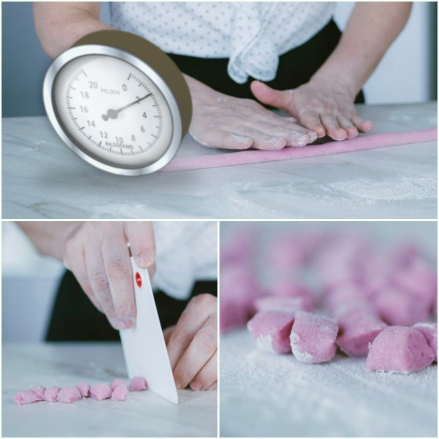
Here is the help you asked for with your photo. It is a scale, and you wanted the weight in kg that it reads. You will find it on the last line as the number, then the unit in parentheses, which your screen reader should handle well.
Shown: 2 (kg)
